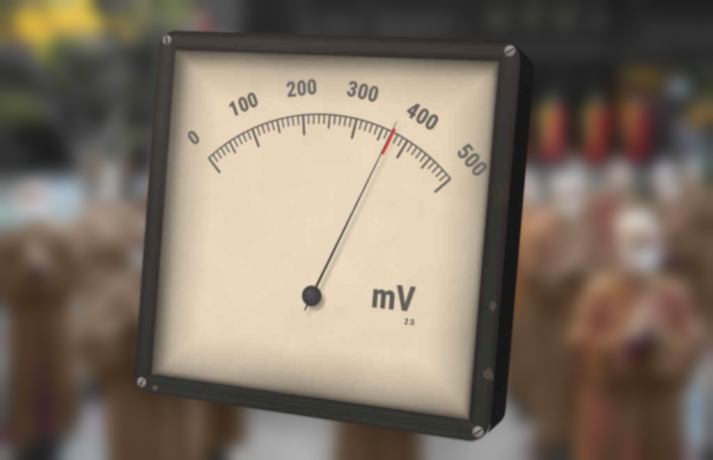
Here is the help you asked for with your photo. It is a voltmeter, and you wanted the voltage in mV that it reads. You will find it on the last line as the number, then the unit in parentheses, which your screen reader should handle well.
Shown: 370 (mV)
